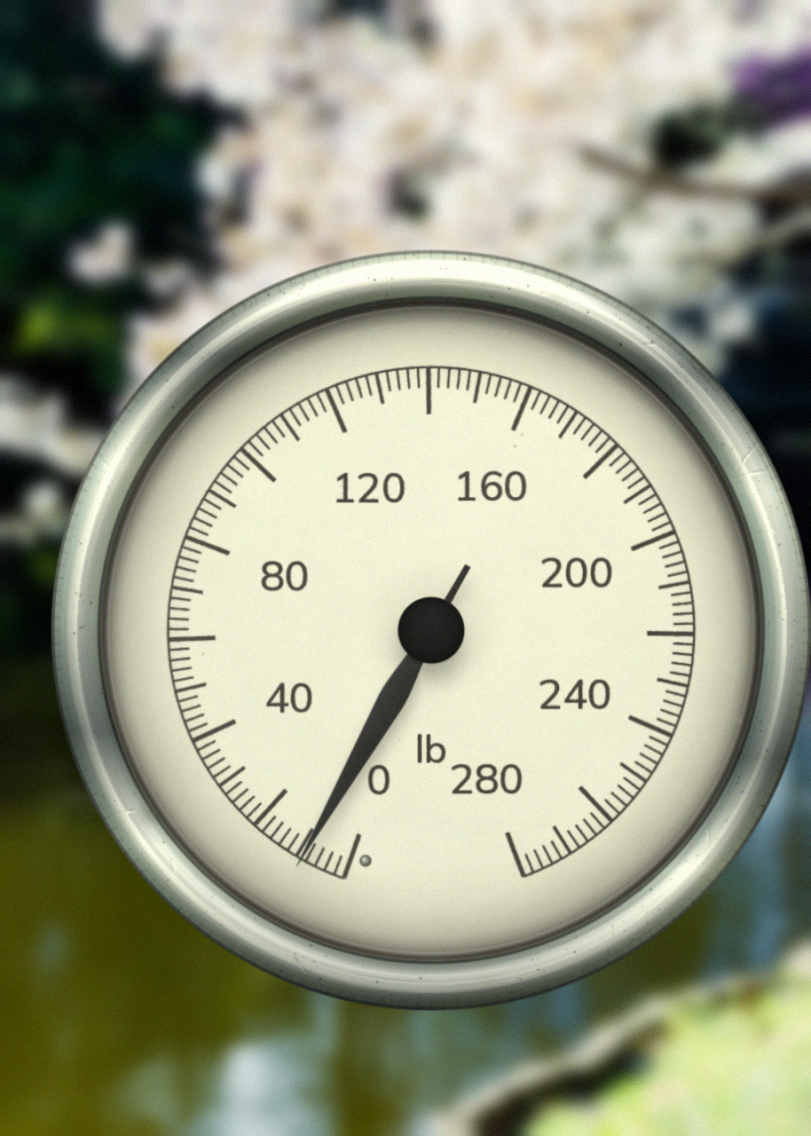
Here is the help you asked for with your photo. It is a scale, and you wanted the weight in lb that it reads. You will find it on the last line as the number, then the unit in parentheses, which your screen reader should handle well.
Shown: 9 (lb)
